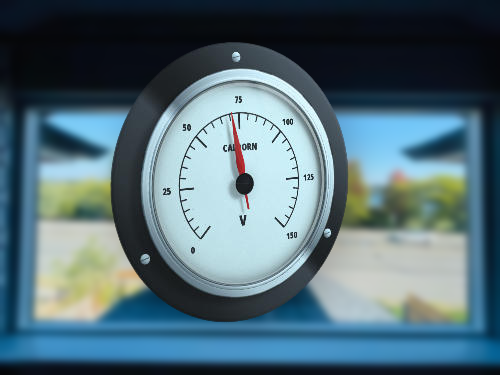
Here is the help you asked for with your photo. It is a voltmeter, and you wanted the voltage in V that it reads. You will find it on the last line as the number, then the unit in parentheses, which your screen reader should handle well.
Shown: 70 (V)
